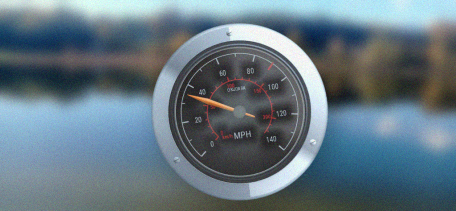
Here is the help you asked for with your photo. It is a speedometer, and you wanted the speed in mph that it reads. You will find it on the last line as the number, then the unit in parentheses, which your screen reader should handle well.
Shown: 35 (mph)
